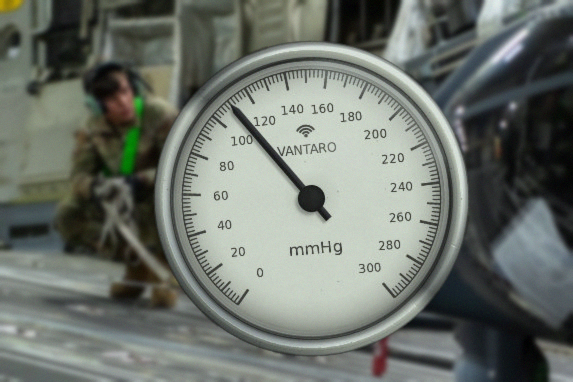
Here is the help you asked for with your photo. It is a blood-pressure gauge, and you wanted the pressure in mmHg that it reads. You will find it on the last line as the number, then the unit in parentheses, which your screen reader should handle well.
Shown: 110 (mmHg)
